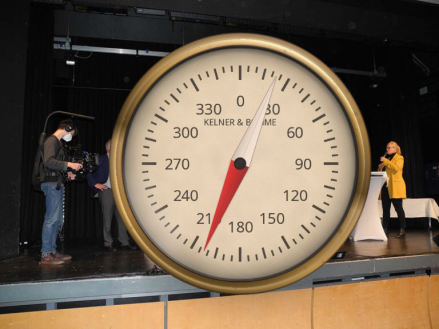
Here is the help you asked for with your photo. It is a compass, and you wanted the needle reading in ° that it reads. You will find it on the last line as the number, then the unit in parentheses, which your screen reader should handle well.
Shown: 202.5 (°)
